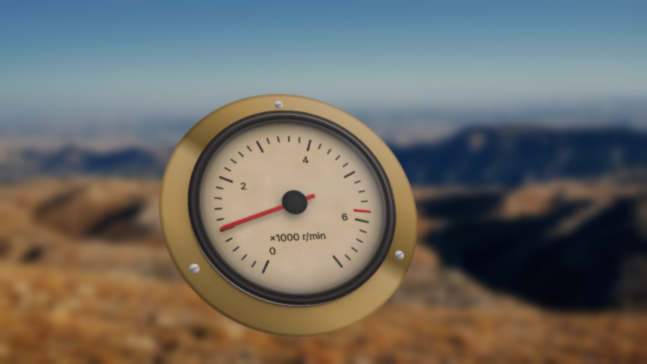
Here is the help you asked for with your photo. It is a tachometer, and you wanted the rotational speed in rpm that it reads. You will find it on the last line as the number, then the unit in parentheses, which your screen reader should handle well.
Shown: 1000 (rpm)
